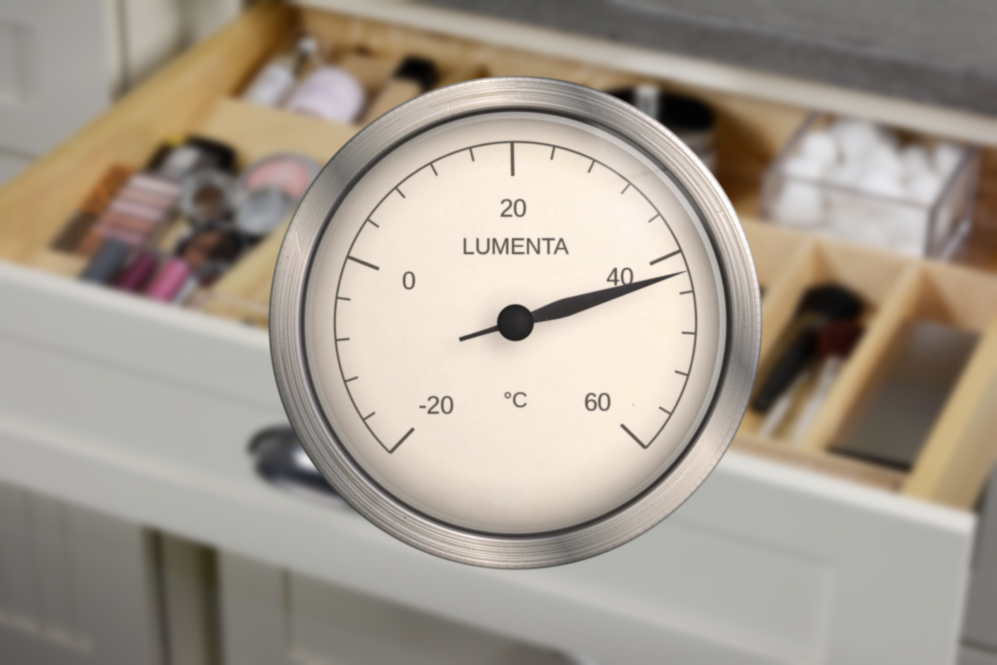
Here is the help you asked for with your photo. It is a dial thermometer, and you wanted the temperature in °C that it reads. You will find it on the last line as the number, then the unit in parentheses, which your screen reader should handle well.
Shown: 42 (°C)
